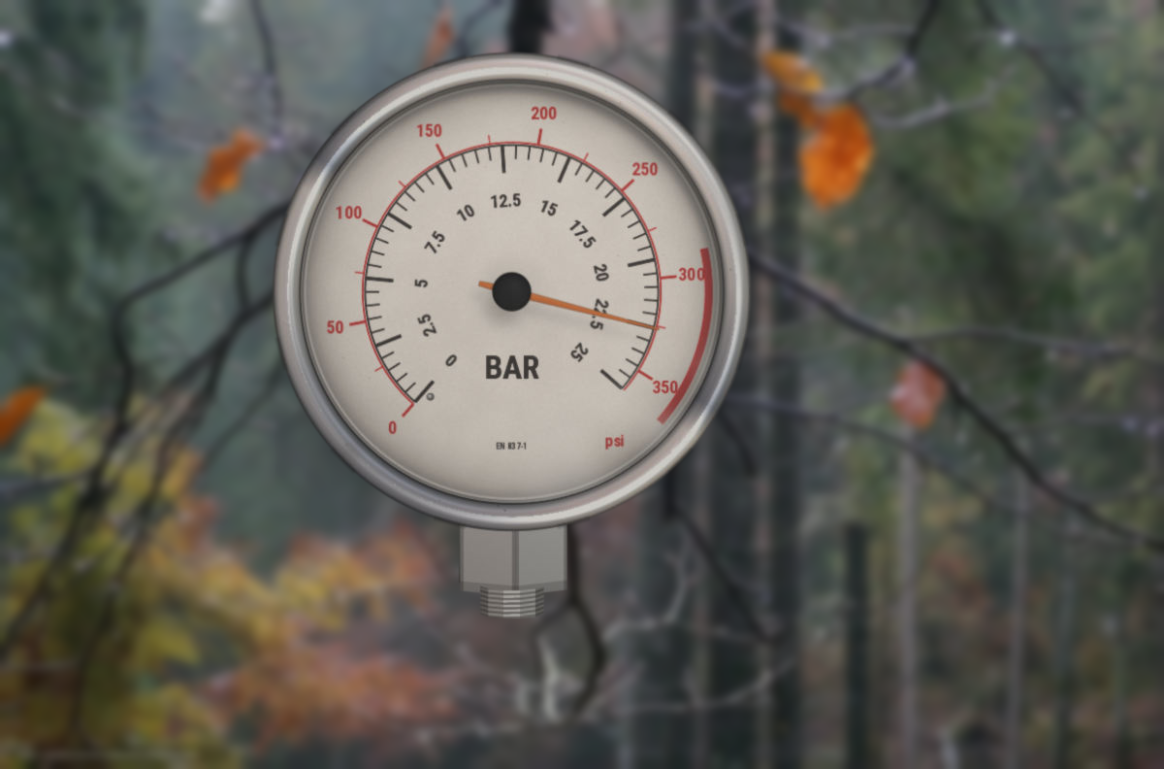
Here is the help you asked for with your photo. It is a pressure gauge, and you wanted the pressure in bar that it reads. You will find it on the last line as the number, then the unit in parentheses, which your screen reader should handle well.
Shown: 22.5 (bar)
